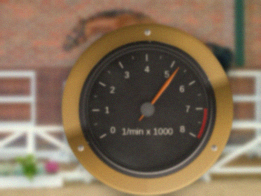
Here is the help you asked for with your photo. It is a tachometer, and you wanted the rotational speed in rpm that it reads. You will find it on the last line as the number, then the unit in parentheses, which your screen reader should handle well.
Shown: 5250 (rpm)
